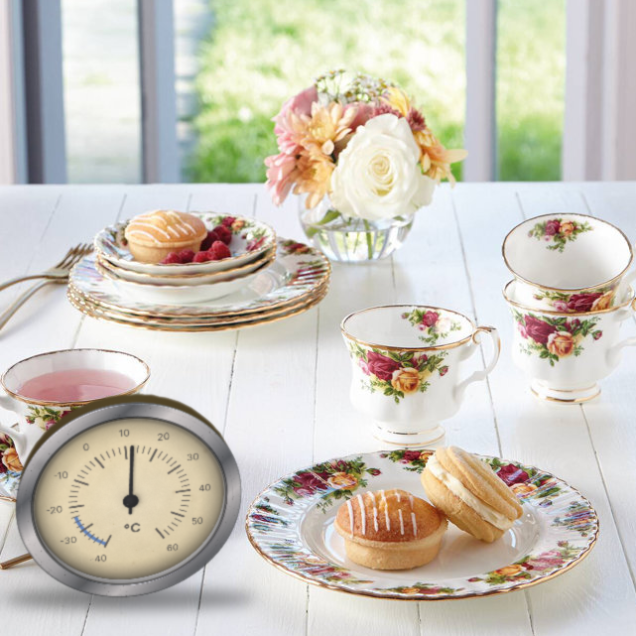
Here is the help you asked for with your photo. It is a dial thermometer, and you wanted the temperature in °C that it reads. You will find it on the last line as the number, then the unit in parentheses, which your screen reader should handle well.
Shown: 12 (°C)
